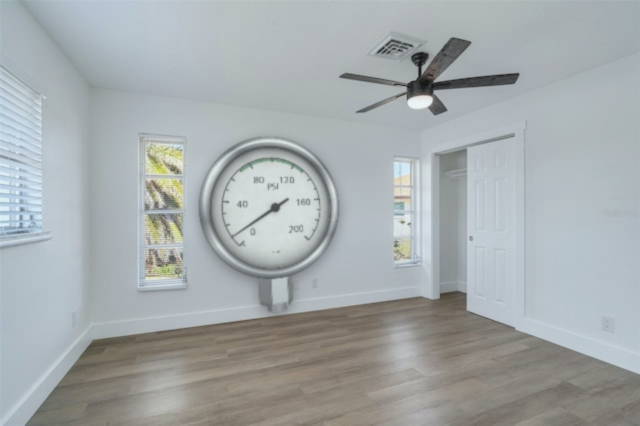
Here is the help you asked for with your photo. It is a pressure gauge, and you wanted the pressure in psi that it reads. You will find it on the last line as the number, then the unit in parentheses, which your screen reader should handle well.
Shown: 10 (psi)
